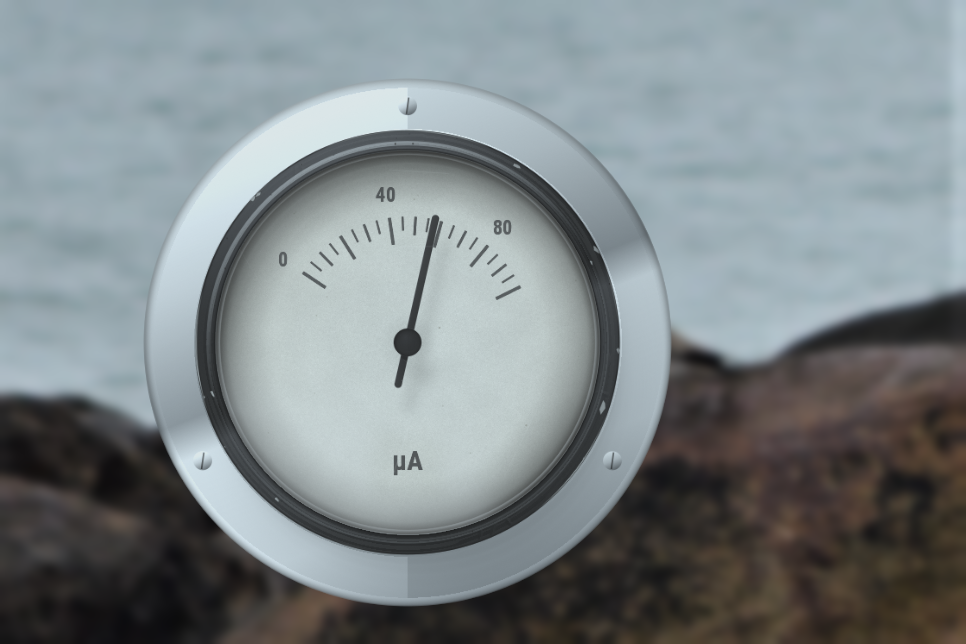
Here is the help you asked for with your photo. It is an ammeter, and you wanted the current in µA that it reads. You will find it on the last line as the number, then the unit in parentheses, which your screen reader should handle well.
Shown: 57.5 (µA)
